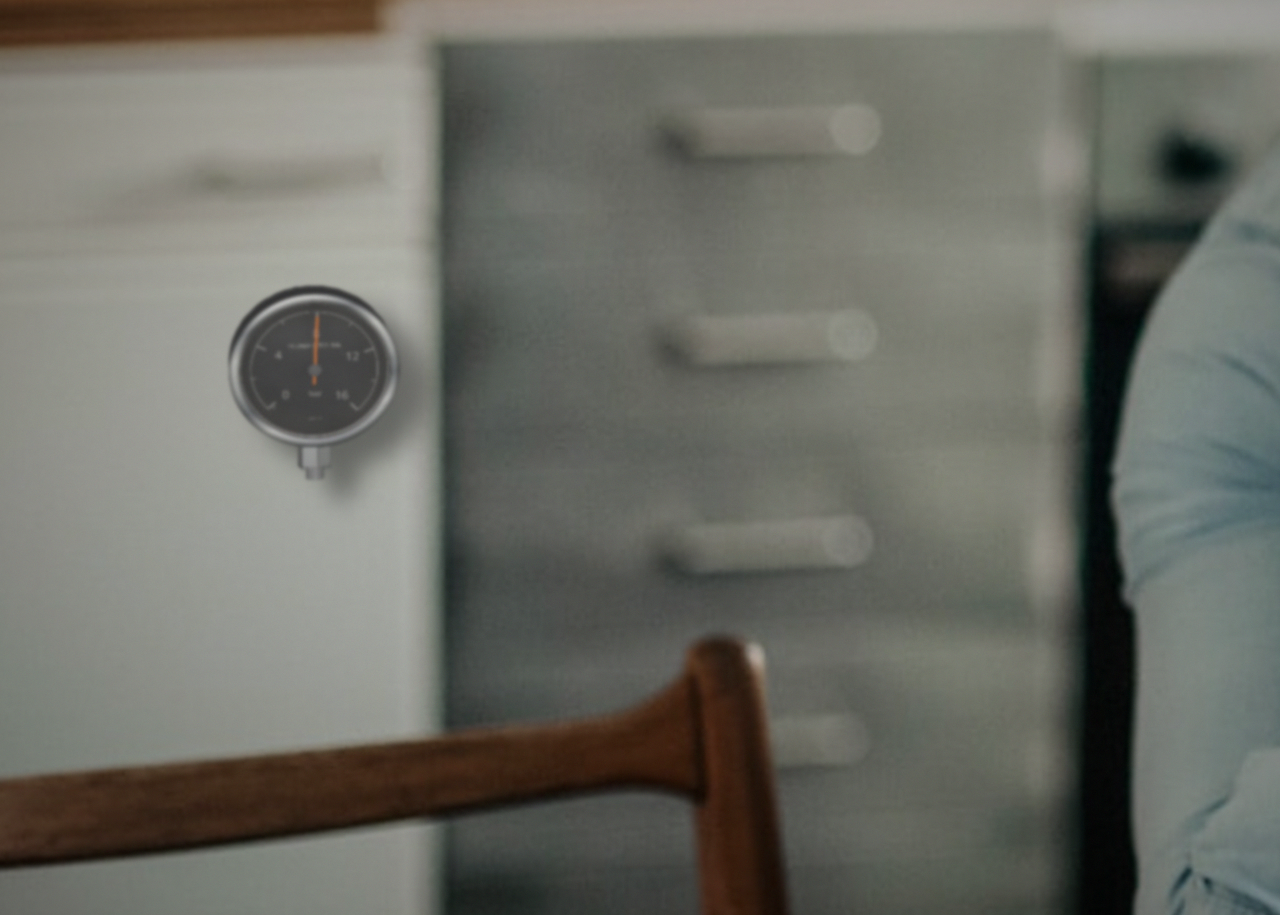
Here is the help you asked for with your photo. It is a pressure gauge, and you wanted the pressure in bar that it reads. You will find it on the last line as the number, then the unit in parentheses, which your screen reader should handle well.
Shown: 8 (bar)
